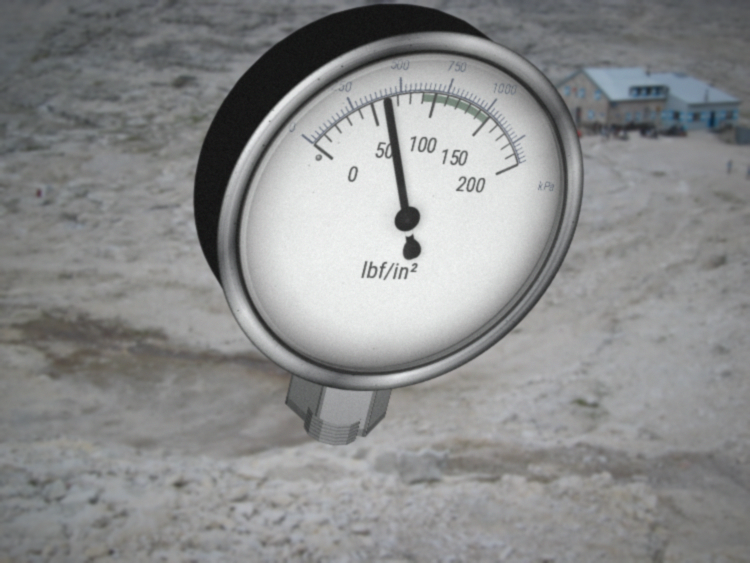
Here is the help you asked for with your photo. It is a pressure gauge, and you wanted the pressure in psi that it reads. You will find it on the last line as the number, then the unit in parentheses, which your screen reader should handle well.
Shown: 60 (psi)
